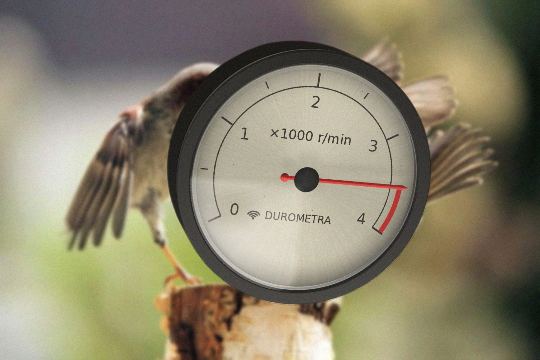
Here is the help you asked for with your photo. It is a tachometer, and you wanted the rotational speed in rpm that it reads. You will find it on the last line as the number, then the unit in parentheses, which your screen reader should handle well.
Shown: 3500 (rpm)
